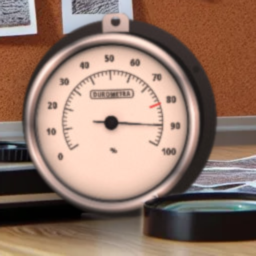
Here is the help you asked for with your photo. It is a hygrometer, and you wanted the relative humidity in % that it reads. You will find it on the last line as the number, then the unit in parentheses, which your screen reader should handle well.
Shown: 90 (%)
